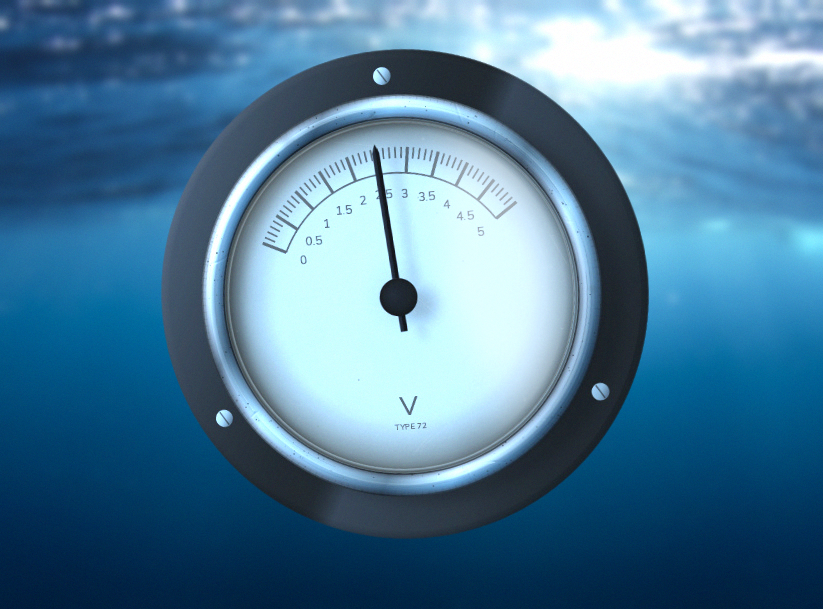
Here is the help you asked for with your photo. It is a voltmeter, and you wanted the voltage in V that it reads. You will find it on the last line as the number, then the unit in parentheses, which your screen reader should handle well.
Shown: 2.5 (V)
